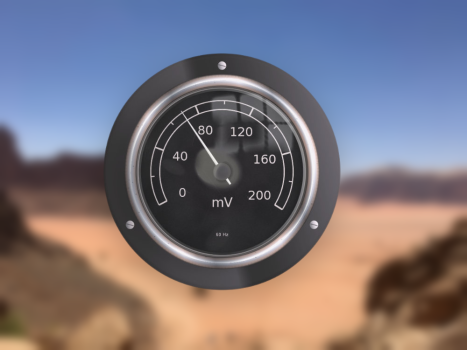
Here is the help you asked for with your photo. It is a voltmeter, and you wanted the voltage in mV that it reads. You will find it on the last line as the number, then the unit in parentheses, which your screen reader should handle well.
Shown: 70 (mV)
